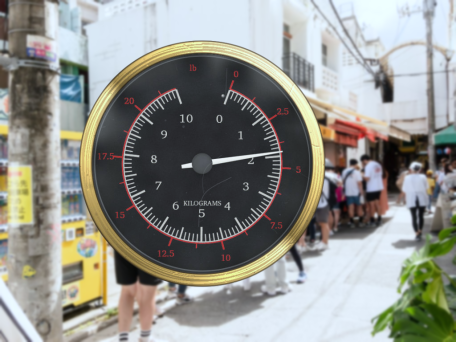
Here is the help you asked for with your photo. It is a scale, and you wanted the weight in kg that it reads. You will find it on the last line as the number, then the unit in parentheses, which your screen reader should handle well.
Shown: 1.9 (kg)
